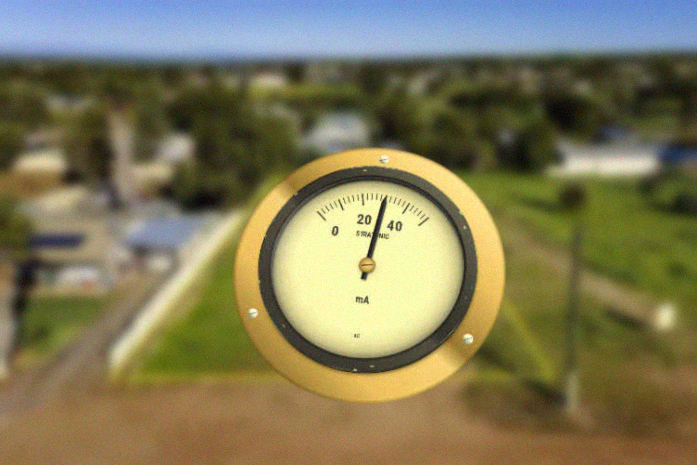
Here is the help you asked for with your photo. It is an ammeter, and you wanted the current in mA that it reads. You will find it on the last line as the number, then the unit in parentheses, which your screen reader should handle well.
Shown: 30 (mA)
